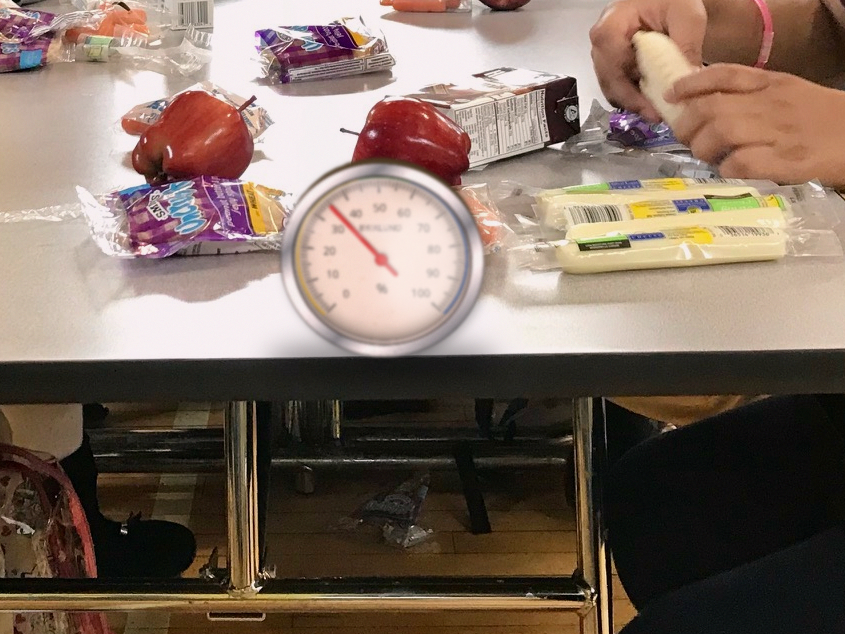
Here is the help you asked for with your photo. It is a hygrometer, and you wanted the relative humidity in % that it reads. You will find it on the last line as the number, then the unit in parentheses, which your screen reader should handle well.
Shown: 35 (%)
